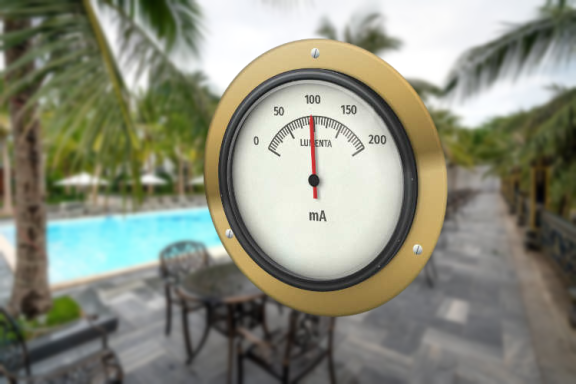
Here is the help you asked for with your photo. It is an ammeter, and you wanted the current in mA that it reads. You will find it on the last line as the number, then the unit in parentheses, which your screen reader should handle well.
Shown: 100 (mA)
